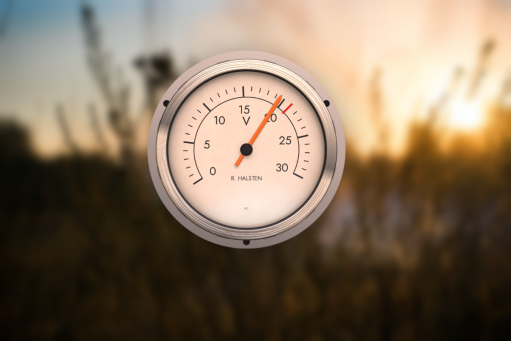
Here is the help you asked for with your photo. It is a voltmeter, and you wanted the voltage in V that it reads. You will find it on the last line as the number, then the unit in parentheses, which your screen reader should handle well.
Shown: 19.5 (V)
